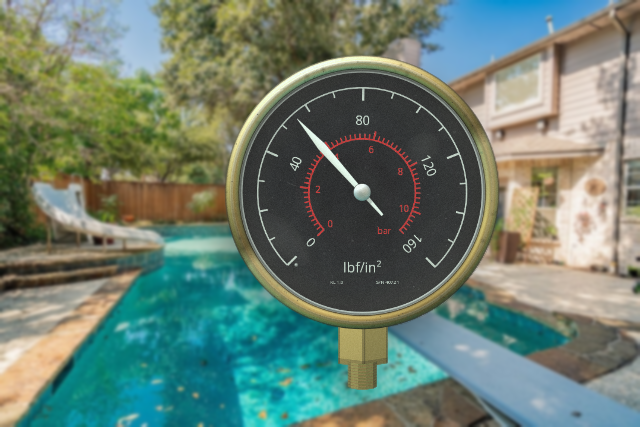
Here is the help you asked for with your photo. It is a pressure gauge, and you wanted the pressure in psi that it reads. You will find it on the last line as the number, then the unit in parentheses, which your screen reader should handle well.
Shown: 55 (psi)
